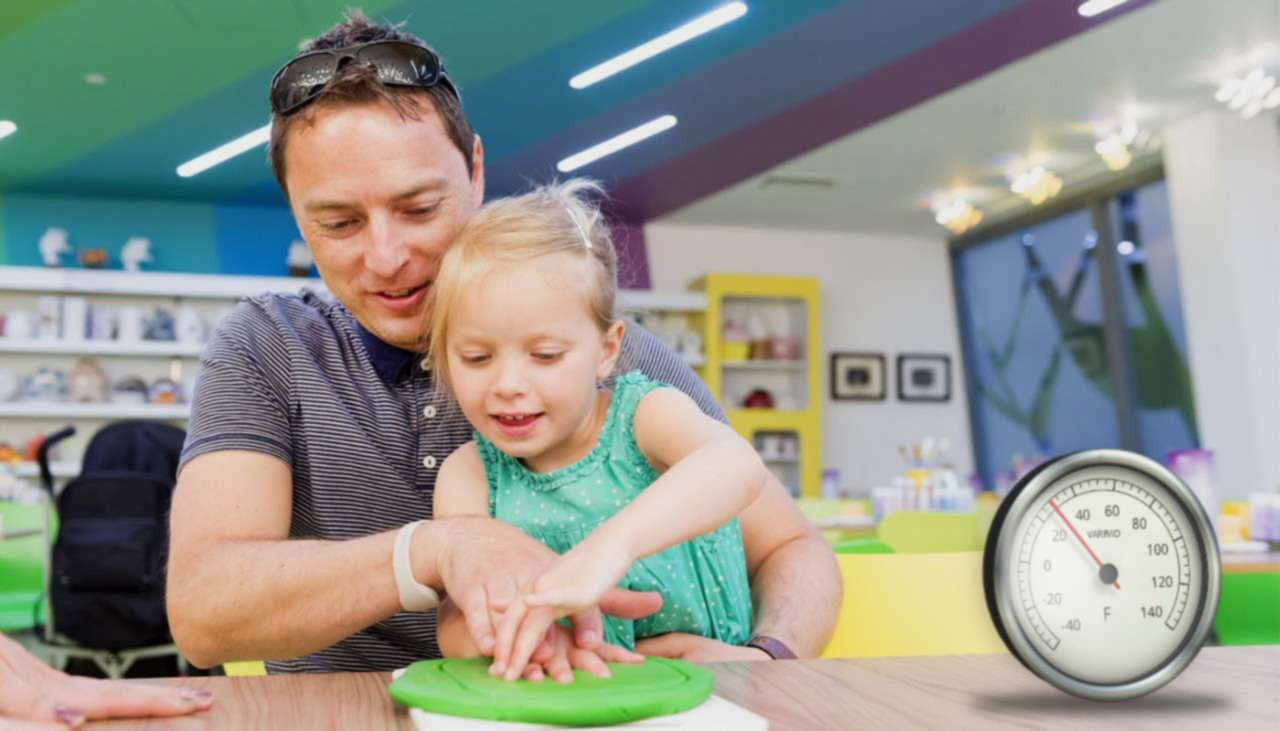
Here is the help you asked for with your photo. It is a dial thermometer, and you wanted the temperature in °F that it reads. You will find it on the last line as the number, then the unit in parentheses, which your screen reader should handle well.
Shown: 28 (°F)
